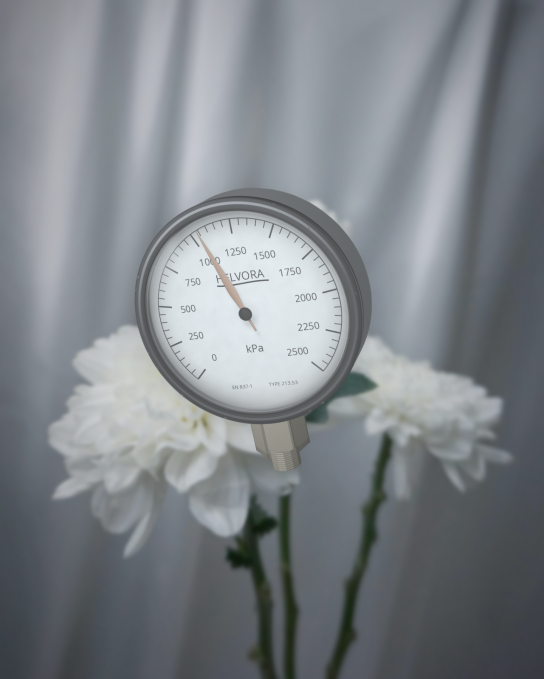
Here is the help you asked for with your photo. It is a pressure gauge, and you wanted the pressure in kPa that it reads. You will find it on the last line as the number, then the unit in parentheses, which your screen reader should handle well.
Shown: 1050 (kPa)
